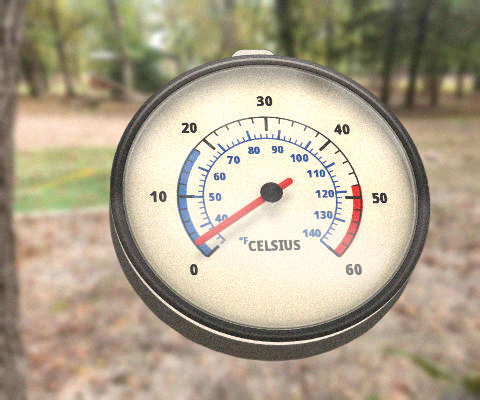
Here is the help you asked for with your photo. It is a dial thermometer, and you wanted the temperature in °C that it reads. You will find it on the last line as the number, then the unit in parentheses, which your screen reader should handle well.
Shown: 2 (°C)
